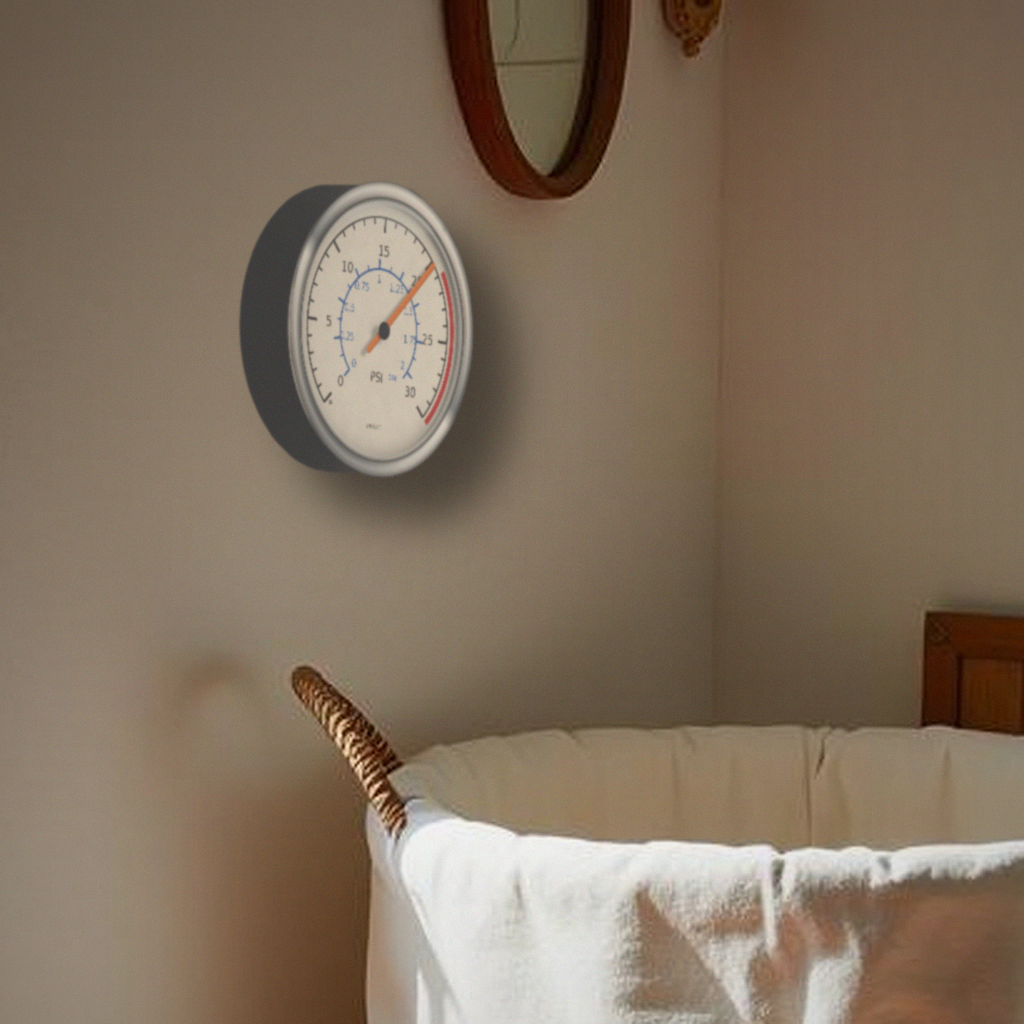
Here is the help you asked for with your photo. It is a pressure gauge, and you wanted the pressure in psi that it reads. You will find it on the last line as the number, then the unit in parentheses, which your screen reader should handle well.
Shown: 20 (psi)
